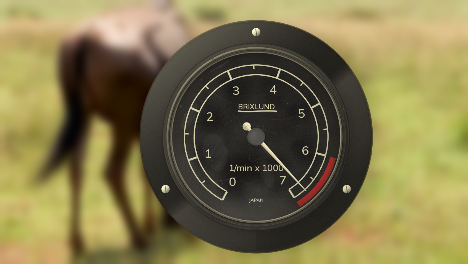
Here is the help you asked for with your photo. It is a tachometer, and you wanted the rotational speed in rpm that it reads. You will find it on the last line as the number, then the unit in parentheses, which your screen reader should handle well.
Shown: 6750 (rpm)
